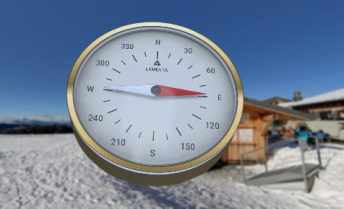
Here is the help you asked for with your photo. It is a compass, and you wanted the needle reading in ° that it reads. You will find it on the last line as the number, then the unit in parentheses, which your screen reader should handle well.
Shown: 90 (°)
